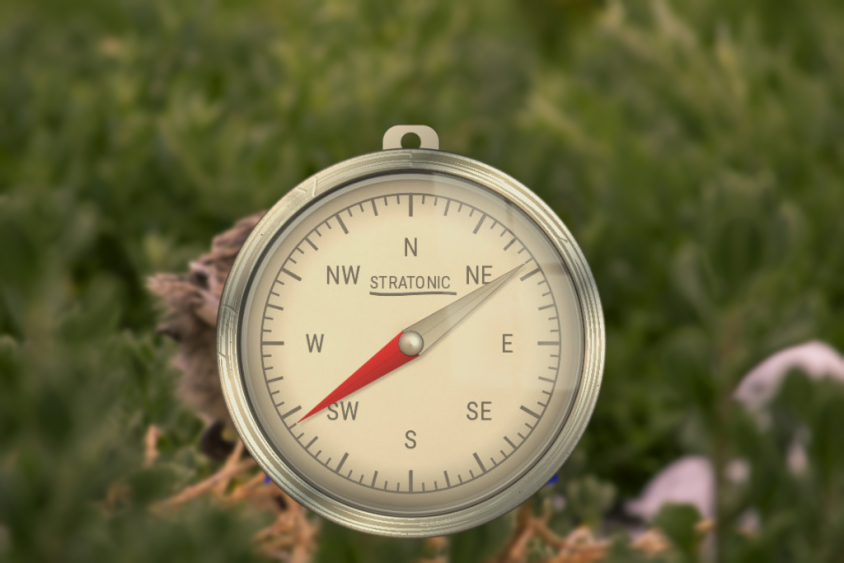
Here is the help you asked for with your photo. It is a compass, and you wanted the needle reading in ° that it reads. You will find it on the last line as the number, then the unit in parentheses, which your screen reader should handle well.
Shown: 235 (°)
